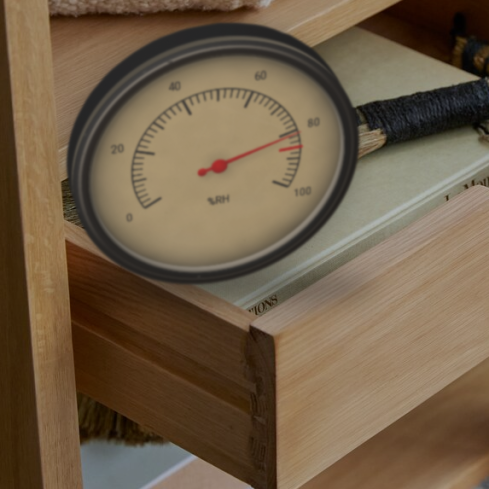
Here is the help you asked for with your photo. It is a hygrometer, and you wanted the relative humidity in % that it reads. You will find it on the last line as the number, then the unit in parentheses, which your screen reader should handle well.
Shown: 80 (%)
